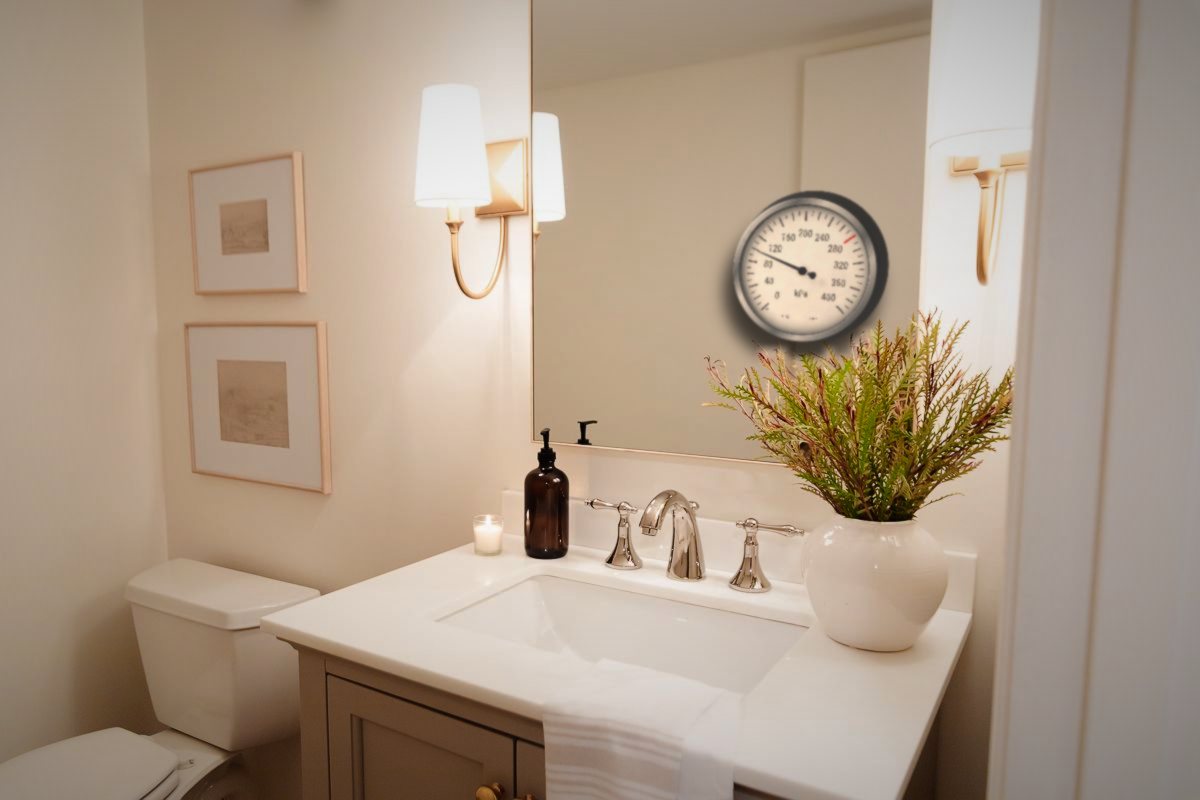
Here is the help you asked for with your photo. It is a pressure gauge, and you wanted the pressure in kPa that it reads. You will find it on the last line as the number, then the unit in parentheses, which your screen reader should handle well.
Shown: 100 (kPa)
